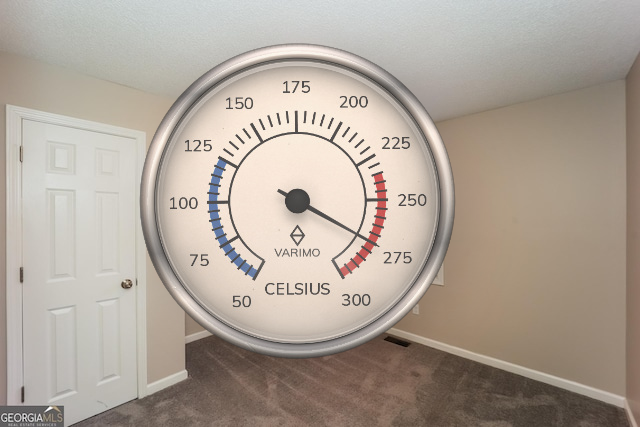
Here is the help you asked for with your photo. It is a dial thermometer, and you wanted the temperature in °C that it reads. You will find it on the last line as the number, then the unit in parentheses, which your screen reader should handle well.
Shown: 275 (°C)
